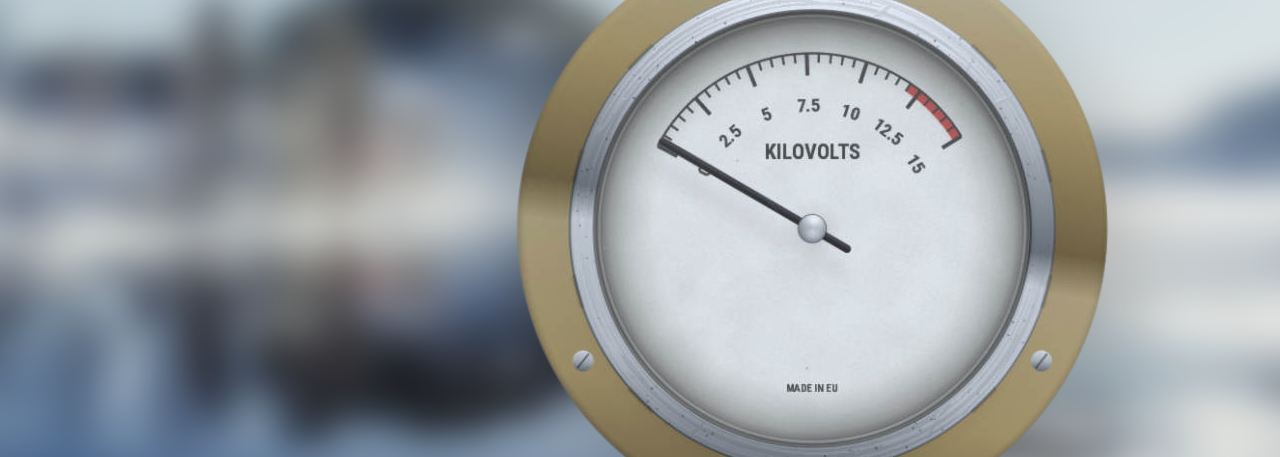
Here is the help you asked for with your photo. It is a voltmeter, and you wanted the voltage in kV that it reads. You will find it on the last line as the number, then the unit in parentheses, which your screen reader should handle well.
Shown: 0.25 (kV)
